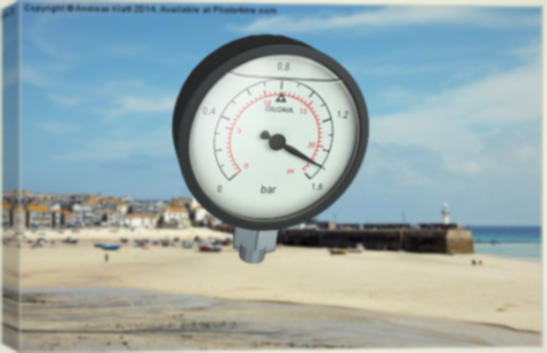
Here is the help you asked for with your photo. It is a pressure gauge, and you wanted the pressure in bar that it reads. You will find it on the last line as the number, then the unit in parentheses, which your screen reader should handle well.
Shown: 1.5 (bar)
